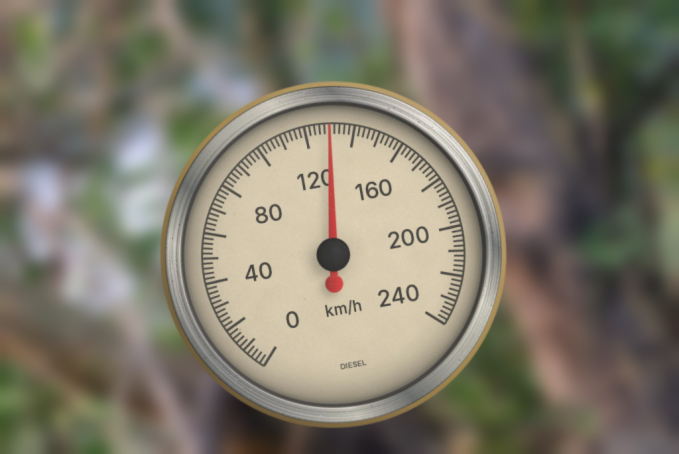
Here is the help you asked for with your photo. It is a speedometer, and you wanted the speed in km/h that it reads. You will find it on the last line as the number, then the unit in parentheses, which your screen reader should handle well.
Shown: 130 (km/h)
